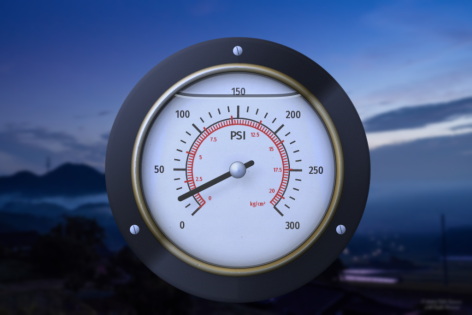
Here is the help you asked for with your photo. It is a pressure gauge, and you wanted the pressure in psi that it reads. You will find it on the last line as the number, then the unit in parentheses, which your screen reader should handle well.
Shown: 20 (psi)
